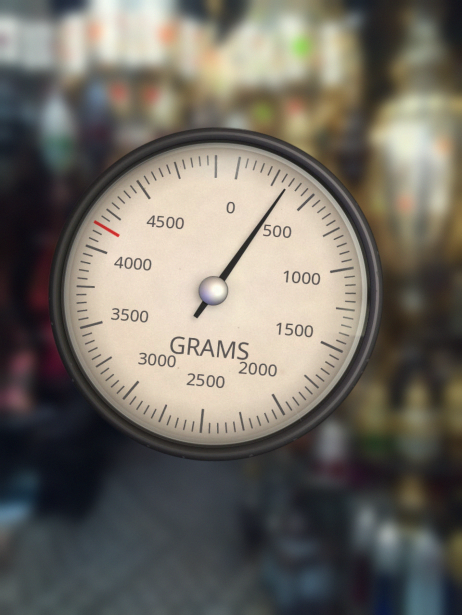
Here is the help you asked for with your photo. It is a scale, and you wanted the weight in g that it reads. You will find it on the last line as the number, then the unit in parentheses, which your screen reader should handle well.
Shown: 350 (g)
